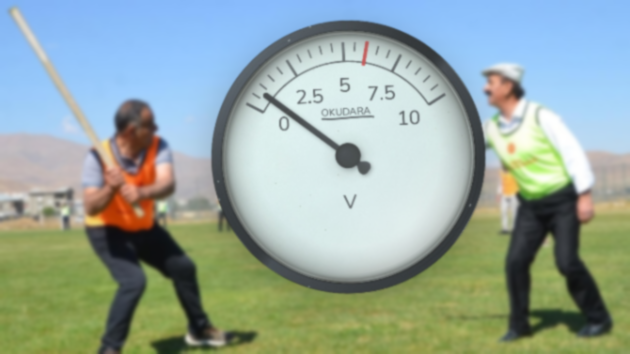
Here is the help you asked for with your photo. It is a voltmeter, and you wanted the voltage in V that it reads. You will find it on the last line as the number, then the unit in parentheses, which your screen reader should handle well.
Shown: 0.75 (V)
